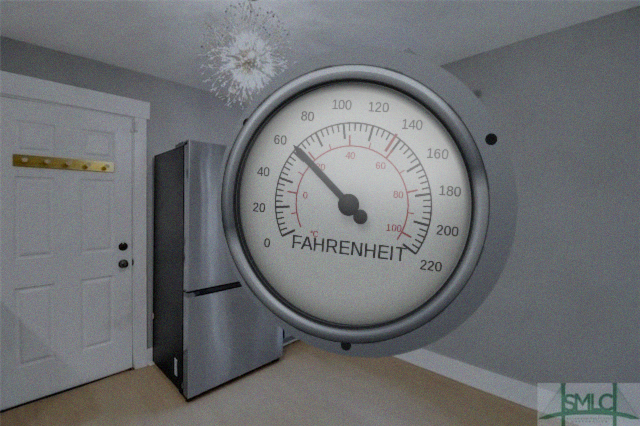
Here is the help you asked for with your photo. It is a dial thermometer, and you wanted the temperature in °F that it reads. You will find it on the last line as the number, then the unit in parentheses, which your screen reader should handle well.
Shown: 64 (°F)
